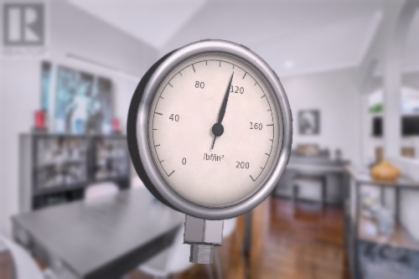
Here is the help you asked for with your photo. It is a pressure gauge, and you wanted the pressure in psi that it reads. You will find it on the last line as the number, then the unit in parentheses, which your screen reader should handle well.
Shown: 110 (psi)
